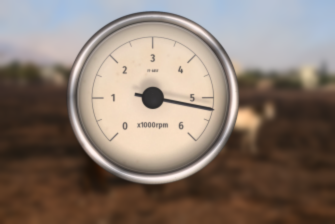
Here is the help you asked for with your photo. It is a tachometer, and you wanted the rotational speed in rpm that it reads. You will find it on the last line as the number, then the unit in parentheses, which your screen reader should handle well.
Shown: 5250 (rpm)
